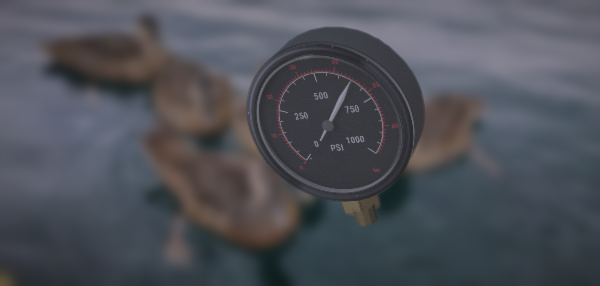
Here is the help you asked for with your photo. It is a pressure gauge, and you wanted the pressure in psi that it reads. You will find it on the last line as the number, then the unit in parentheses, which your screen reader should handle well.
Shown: 650 (psi)
